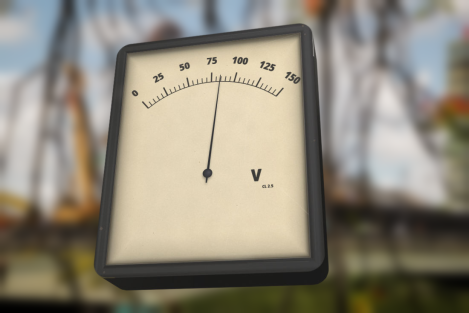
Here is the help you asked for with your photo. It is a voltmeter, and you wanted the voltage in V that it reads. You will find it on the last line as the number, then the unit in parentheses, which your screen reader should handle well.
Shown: 85 (V)
